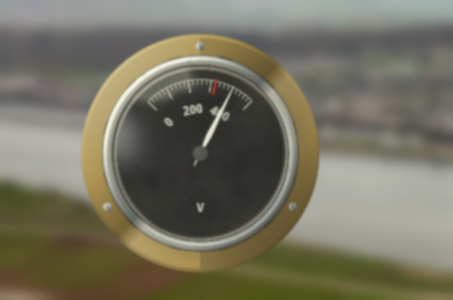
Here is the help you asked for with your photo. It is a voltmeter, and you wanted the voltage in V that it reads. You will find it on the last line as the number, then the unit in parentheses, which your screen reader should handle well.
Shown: 400 (V)
